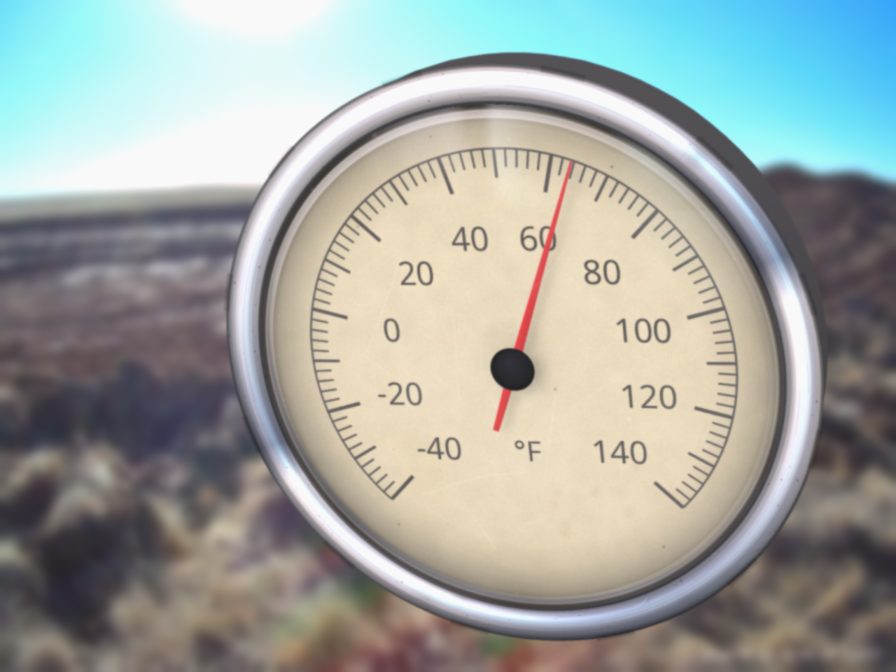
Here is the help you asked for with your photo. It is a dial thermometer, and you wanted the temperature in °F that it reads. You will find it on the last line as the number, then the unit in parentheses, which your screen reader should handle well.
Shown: 64 (°F)
